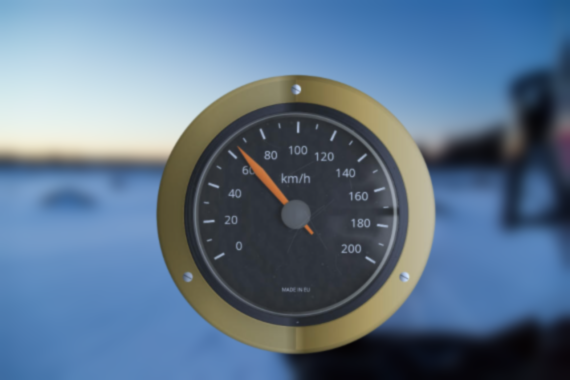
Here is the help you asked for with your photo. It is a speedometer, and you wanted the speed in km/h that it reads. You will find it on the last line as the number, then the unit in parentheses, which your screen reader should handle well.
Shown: 65 (km/h)
